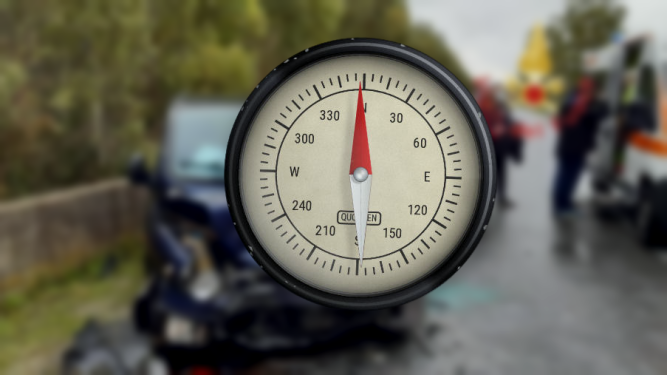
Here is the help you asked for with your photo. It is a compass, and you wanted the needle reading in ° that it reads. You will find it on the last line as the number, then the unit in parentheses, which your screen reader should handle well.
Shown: 357.5 (°)
